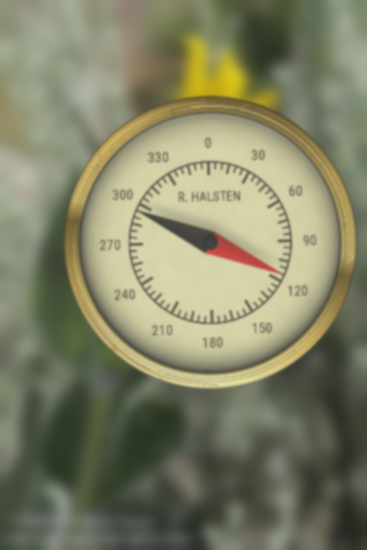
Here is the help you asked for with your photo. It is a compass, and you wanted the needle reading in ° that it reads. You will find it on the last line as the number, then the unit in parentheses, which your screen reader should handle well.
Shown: 115 (°)
